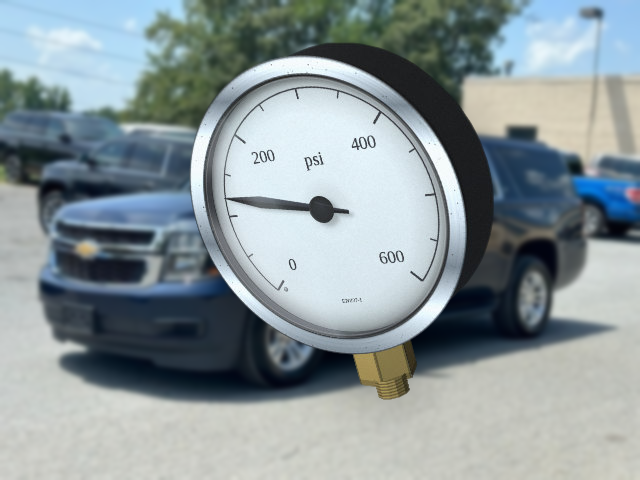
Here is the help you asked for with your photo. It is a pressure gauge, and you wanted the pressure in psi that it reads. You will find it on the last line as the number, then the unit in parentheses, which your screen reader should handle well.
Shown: 125 (psi)
